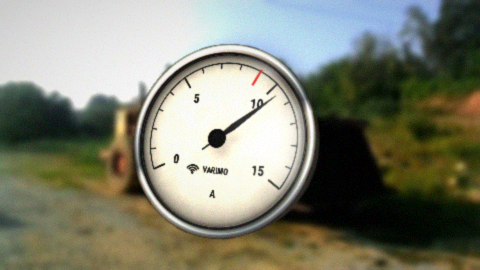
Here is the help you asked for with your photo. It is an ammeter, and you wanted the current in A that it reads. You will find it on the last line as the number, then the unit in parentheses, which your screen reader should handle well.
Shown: 10.5 (A)
